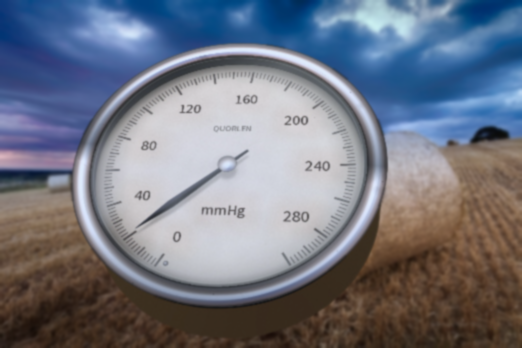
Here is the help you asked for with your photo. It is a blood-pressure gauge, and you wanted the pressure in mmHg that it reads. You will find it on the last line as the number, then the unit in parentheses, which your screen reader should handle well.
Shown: 20 (mmHg)
